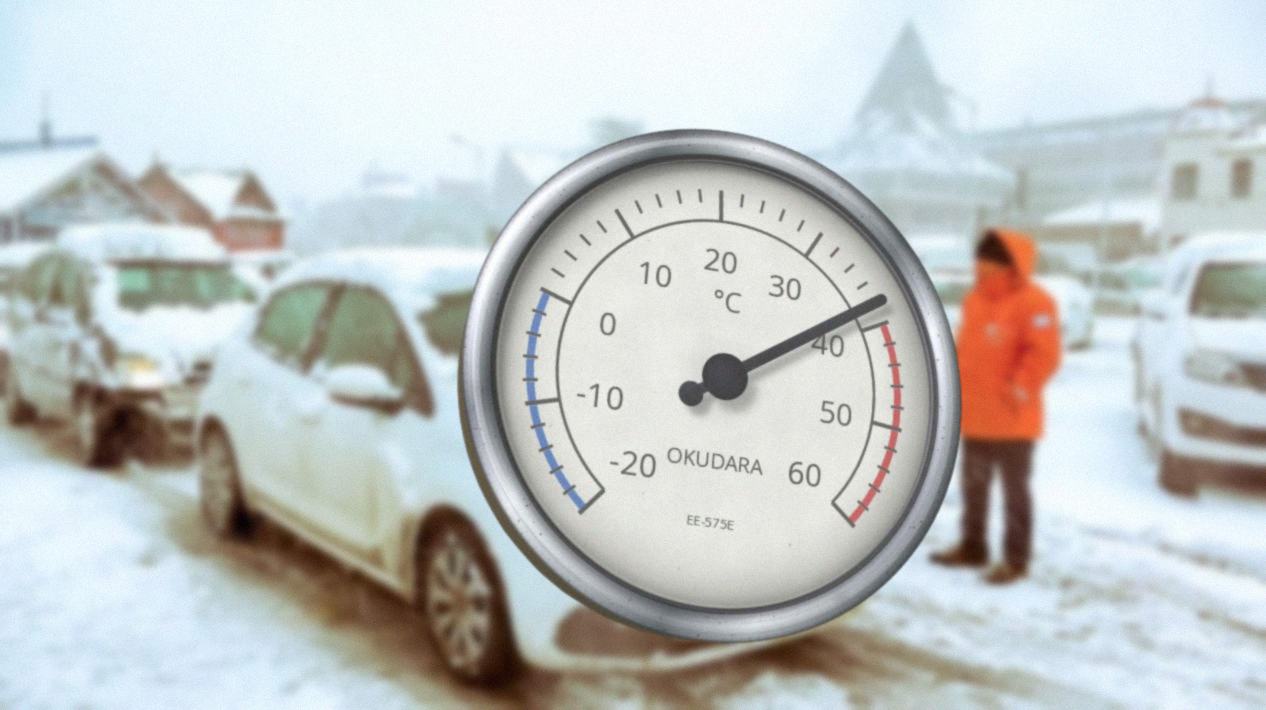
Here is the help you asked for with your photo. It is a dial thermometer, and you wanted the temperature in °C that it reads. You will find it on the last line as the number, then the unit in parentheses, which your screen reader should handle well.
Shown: 38 (°C)
